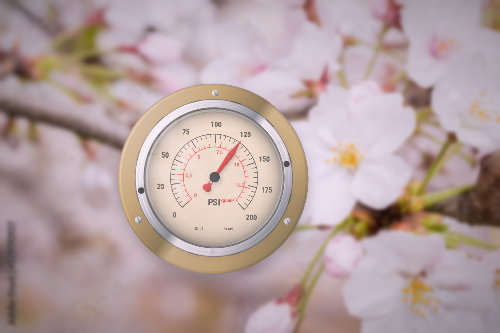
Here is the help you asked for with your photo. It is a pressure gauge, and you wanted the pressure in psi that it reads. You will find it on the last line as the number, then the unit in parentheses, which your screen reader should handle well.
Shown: 125 (psi)
